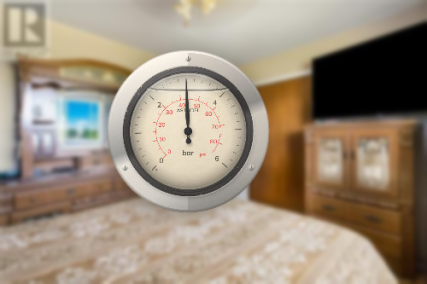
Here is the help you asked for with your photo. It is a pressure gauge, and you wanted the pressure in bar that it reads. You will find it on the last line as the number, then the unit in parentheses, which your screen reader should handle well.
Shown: 3 (bar)
